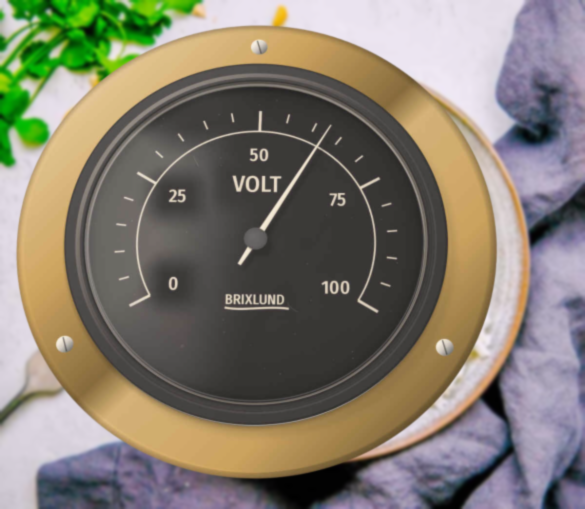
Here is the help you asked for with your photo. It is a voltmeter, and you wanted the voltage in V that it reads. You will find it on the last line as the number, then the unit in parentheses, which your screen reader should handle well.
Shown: 62.5 (V)
